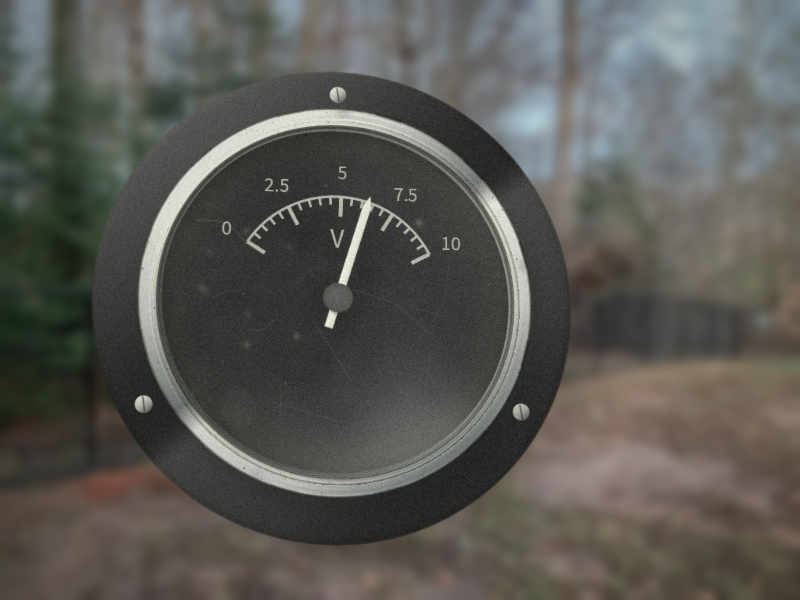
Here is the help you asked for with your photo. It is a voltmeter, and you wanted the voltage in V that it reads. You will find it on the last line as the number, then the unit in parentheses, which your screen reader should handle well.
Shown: 6.25 (V)
